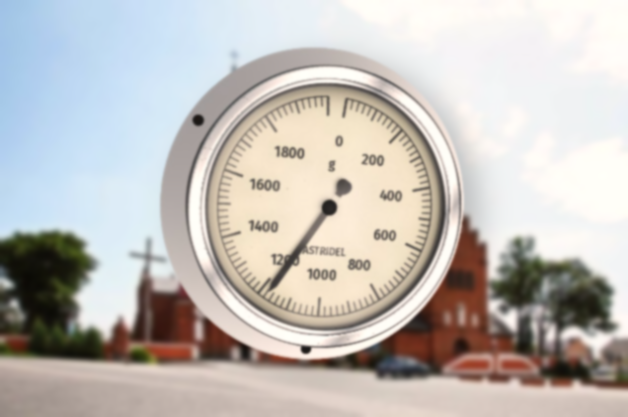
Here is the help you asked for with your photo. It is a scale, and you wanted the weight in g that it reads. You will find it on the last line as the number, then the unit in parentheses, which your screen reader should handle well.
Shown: 1180 (g)
